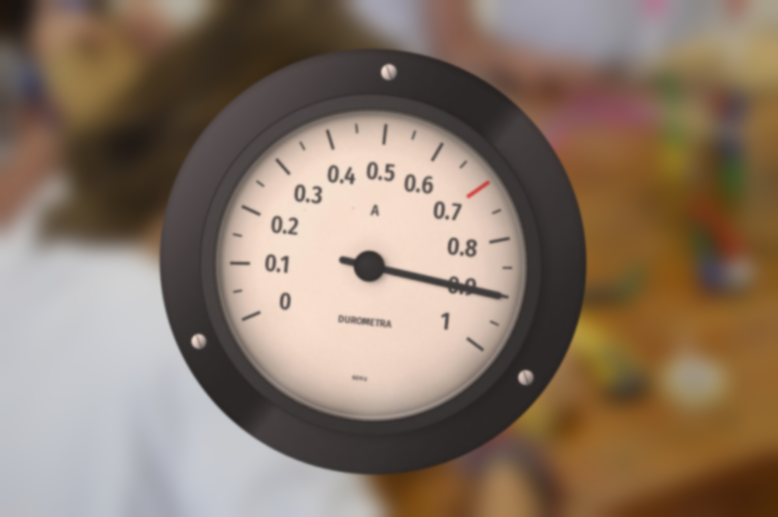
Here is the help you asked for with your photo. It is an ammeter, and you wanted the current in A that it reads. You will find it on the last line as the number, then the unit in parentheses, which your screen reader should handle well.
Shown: 0.9 (A)
